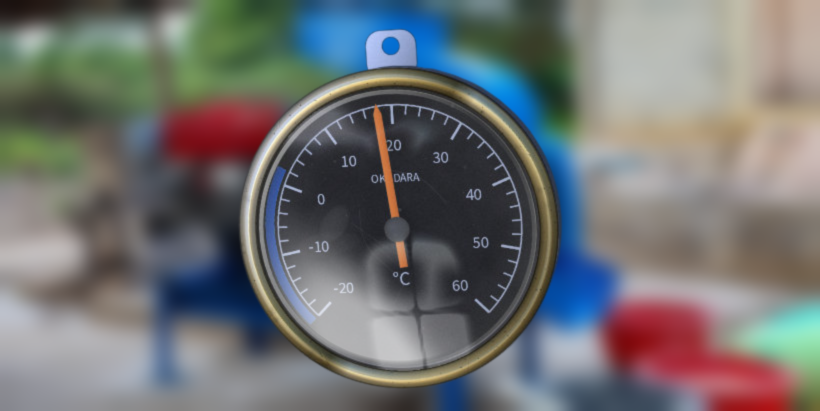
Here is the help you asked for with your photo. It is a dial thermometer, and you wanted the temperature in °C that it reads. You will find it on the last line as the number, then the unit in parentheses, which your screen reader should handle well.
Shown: 18 (°C)
